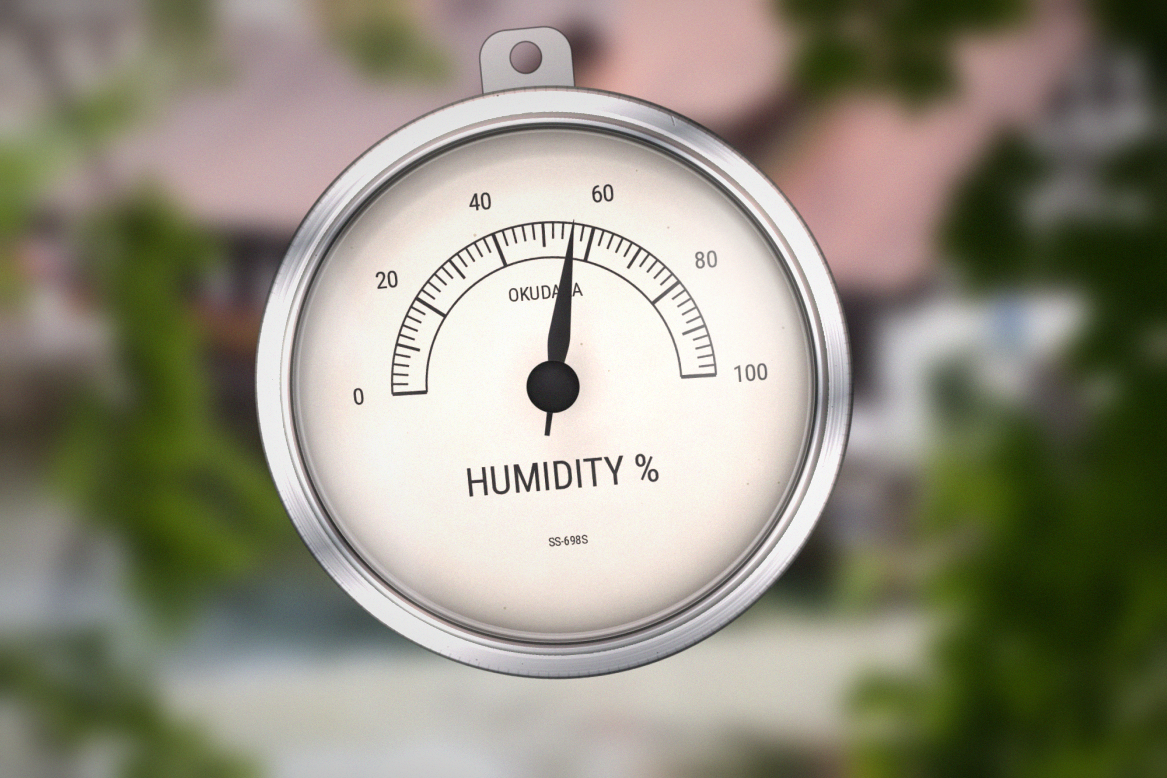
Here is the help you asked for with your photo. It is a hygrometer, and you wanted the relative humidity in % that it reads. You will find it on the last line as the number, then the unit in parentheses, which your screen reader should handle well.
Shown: 56 (%)
